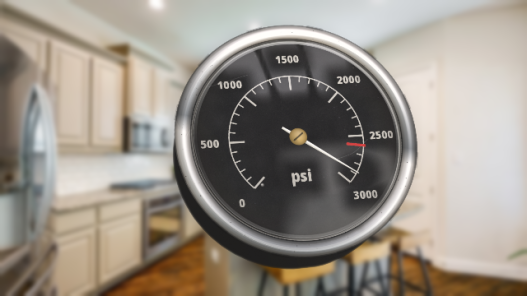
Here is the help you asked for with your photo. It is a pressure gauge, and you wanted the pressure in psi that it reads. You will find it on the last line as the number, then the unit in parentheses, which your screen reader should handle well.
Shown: 2900 (psi)
